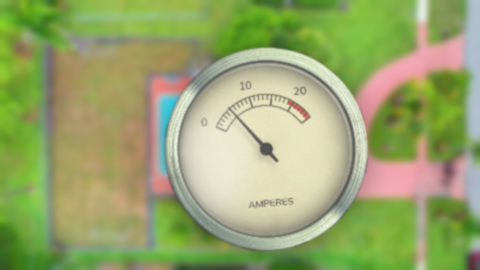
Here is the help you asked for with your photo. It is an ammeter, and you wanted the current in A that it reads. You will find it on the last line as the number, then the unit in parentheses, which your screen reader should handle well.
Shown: 5 (A)
